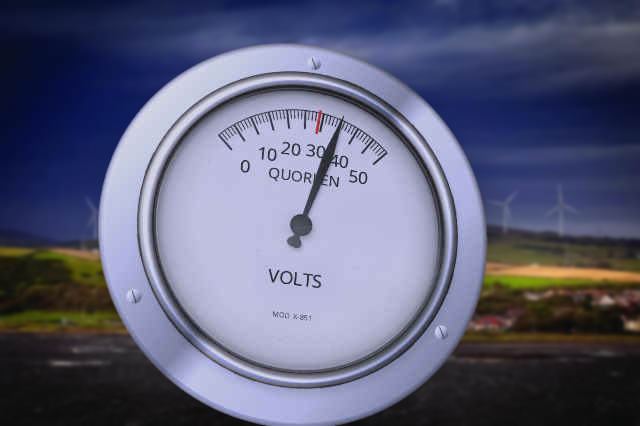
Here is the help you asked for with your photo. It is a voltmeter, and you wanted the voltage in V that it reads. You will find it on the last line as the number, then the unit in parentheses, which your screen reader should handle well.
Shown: 35 (V)
